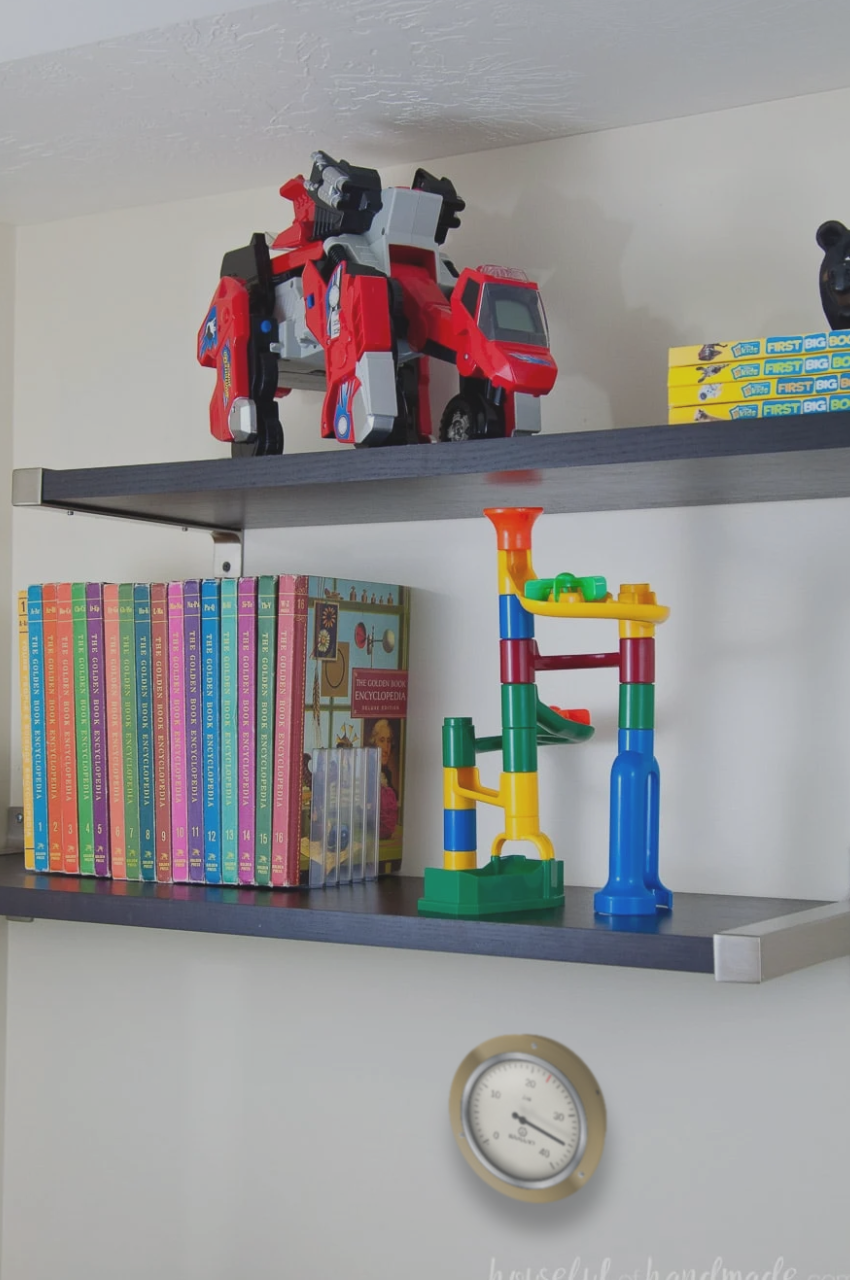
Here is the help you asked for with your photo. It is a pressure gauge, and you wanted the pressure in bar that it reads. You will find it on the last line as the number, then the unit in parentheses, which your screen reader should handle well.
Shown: 35 (bar)
